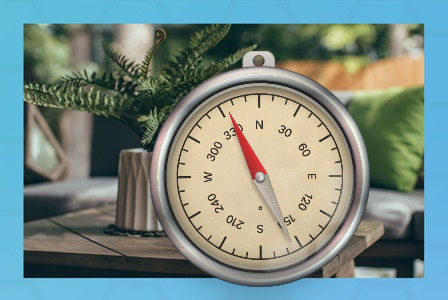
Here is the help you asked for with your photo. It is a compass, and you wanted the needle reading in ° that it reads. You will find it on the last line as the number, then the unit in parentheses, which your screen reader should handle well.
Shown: 335 (°)
